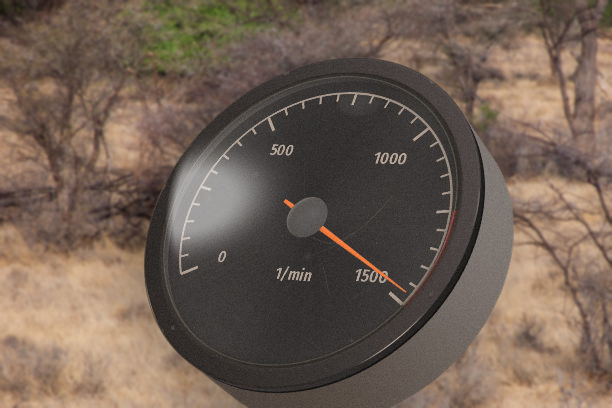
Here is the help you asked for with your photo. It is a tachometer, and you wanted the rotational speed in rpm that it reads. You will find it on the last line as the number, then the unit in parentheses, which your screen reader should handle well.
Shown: 1475 (rpm)
